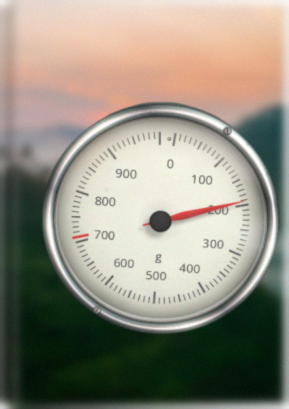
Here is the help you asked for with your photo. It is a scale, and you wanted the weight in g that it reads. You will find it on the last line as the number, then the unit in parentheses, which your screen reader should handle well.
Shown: 190 (g)
